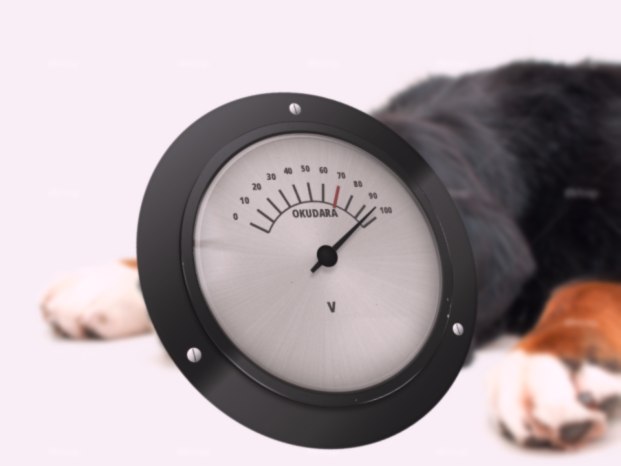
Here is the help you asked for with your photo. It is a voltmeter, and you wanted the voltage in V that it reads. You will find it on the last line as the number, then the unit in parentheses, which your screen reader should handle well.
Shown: 95 (V)
